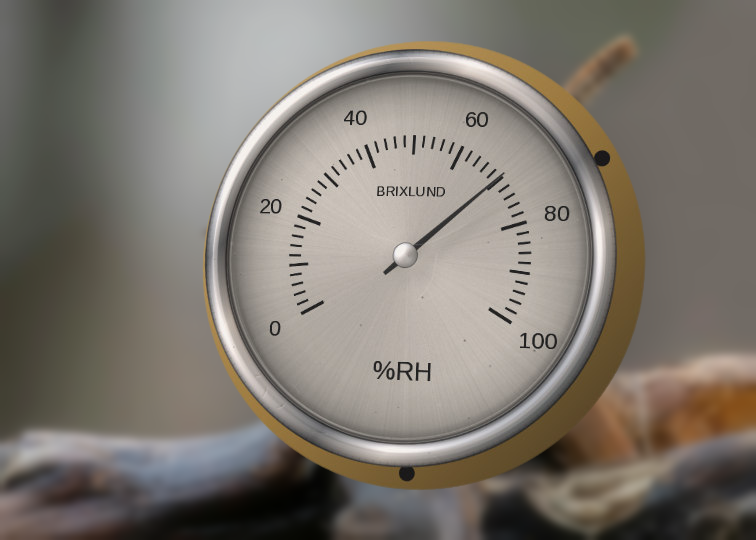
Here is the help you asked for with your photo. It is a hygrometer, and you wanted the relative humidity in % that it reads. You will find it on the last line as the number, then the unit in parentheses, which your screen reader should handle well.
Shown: 70 (%)
